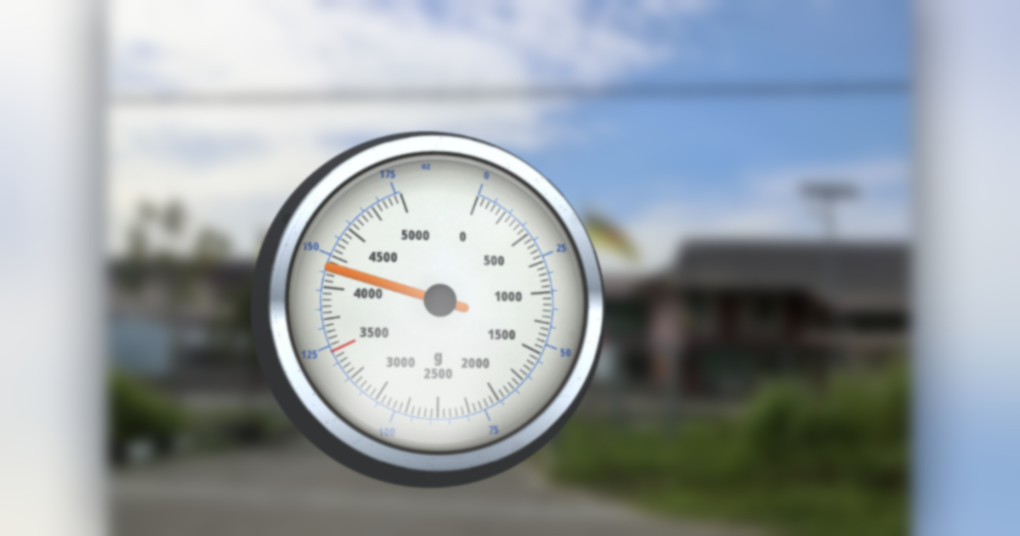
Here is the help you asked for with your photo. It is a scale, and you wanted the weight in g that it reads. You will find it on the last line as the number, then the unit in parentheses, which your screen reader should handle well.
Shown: 4150 (g)
